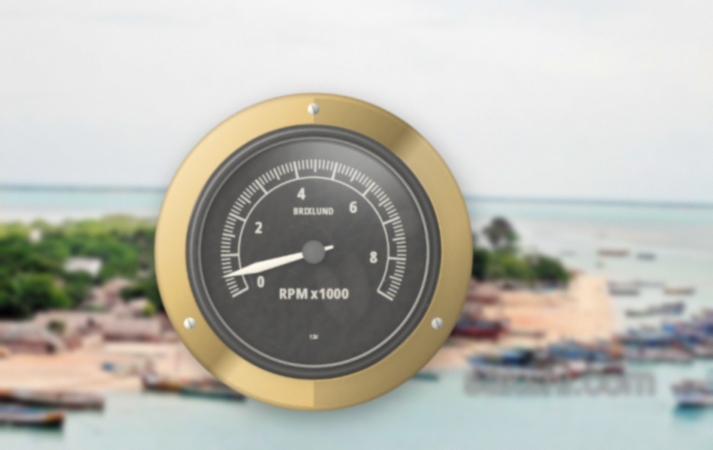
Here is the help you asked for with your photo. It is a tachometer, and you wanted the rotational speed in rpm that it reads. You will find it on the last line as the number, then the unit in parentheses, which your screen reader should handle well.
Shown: 500 (rpm)
